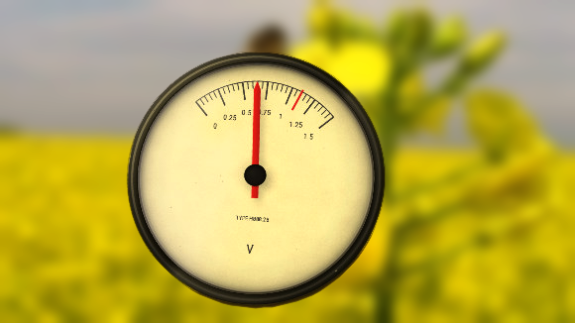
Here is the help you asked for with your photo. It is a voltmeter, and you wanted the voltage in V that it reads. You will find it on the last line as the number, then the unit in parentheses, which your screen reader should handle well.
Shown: 0.65 (V)
